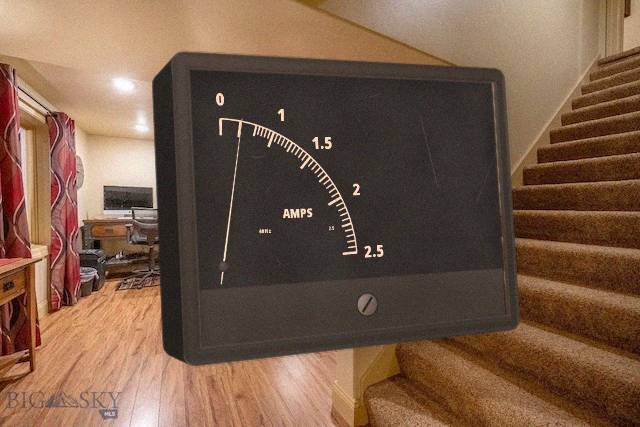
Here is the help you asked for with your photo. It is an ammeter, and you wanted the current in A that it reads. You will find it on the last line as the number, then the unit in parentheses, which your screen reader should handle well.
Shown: 0.5 (A)
